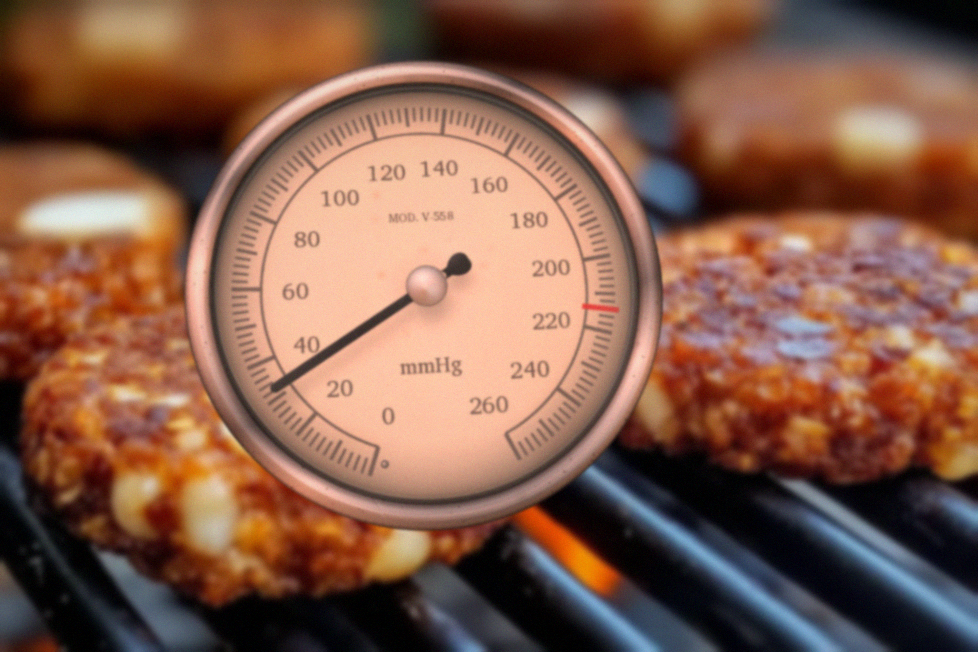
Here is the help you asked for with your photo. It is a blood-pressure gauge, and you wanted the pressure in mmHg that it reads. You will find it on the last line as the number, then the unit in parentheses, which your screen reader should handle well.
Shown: 32 (mmHg)
